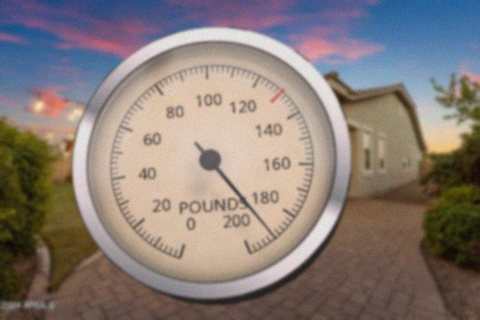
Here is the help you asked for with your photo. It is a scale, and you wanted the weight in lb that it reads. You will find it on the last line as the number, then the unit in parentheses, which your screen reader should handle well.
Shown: 190 (lb)
